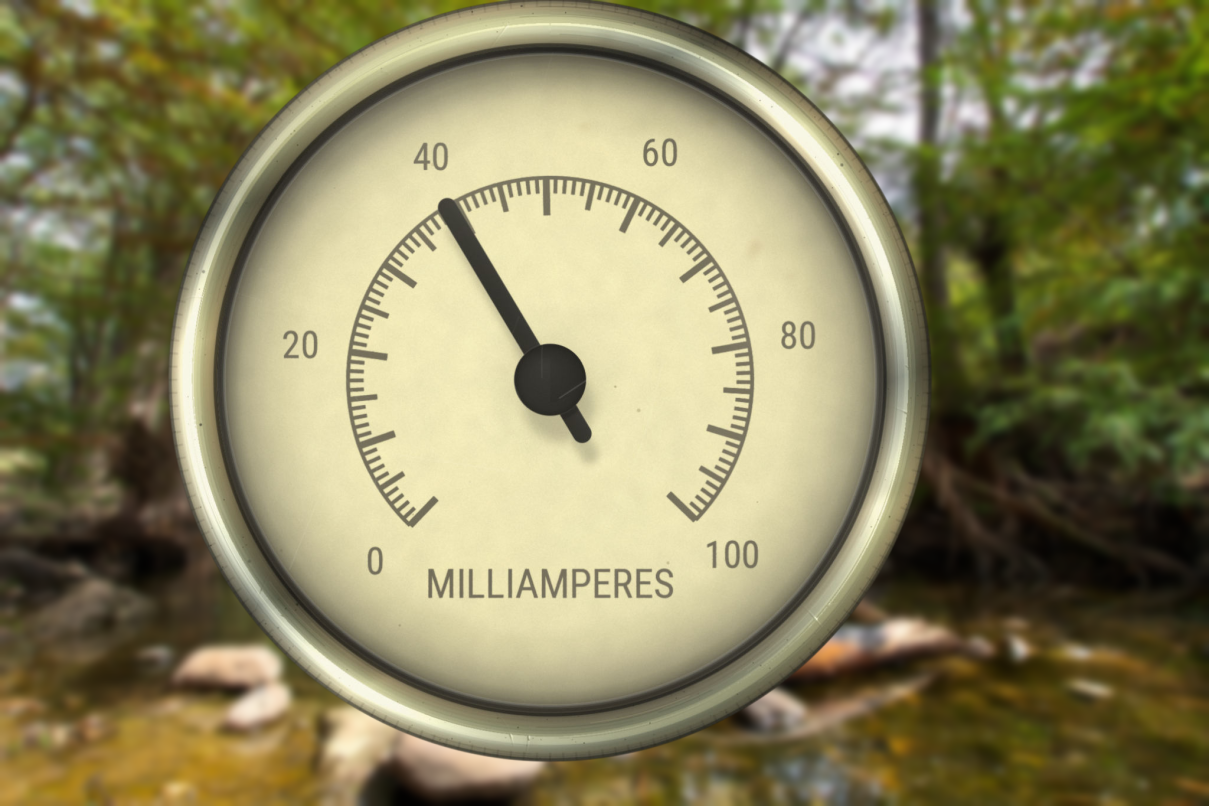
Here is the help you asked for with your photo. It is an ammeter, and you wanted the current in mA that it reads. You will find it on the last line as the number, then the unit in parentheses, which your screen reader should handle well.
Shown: 39 (mA)
